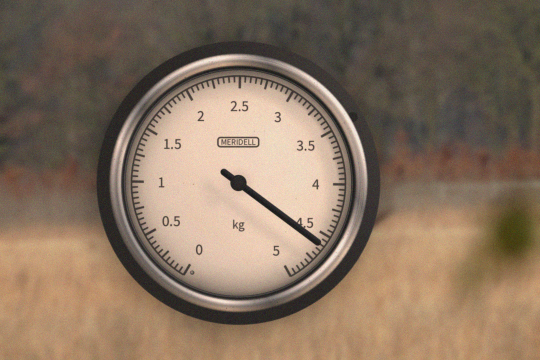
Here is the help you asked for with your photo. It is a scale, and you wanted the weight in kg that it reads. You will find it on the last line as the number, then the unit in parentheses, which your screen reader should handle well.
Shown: 4.6 (kg)
